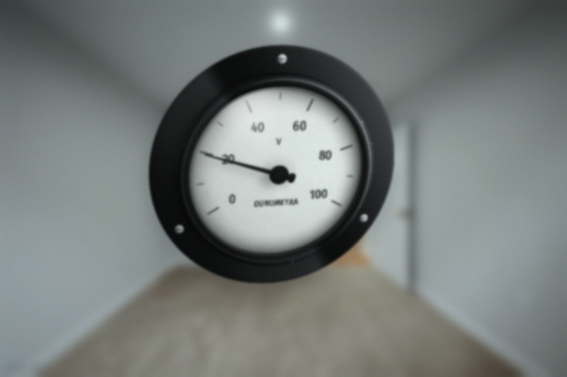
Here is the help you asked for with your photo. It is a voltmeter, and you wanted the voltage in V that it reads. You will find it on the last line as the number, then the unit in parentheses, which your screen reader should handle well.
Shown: 20 (V)
